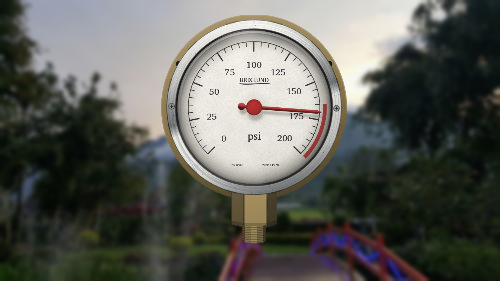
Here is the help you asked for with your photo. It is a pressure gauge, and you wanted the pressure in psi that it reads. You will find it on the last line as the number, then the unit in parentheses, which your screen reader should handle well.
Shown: 170 (psi)
